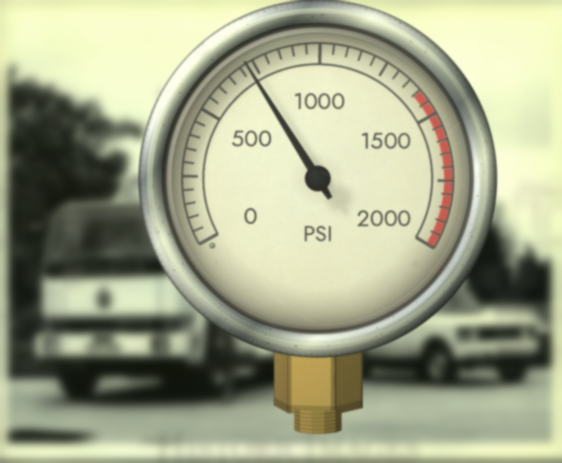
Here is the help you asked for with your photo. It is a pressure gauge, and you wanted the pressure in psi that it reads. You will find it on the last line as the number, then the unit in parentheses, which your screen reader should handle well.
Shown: 725 (psi)
